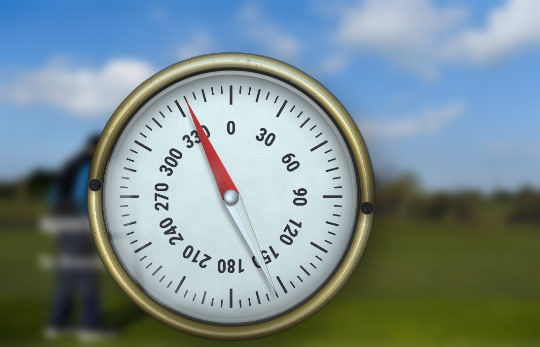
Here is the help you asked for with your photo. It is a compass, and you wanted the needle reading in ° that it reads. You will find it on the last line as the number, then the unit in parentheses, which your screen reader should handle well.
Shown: 335 (°)
